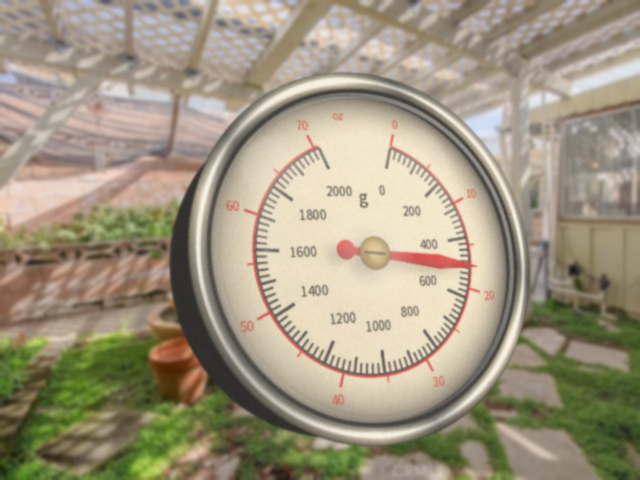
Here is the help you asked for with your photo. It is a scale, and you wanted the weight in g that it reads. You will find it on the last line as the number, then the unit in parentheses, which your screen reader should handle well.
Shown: 500 (g)
